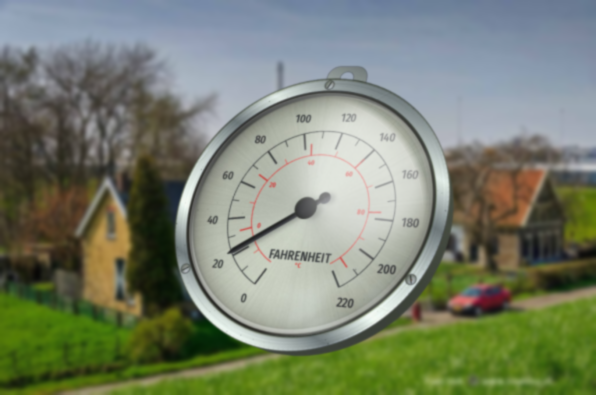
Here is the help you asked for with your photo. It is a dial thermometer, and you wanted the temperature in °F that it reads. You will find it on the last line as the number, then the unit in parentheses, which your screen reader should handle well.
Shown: 20 (°F)
